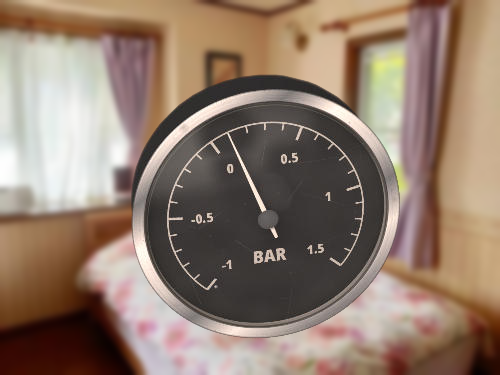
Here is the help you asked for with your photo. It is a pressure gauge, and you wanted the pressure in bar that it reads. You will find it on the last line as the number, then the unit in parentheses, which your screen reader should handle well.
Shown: 0.1 (bar)
